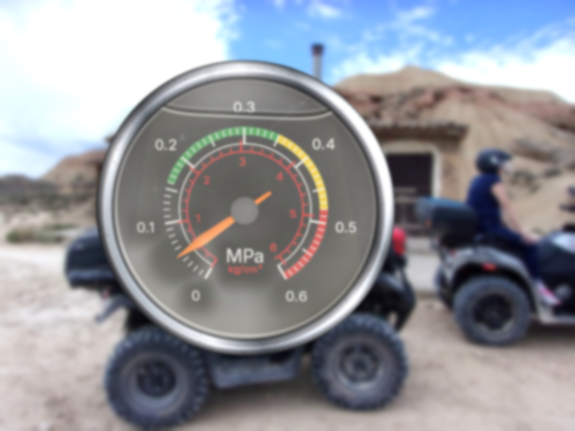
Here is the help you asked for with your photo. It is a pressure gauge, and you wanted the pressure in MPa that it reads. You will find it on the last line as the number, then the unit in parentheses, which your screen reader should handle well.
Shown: 0.05 (MPa)
